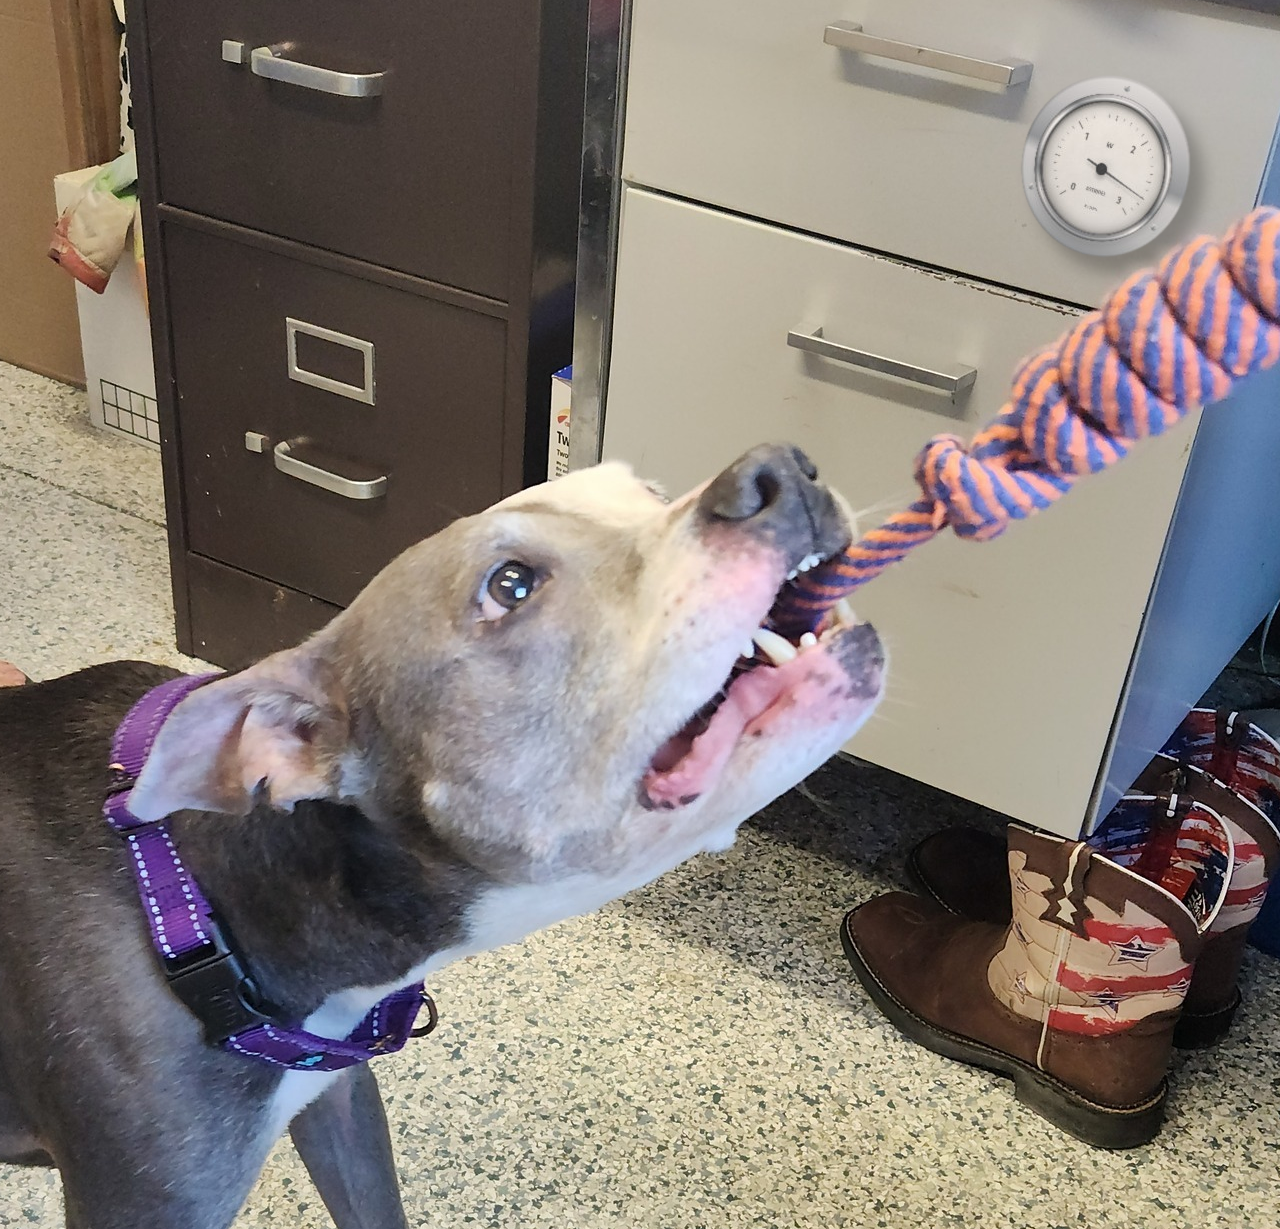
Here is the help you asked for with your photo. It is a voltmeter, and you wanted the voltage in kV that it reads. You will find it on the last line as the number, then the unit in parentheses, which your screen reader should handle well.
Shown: 2.7 (kV)
